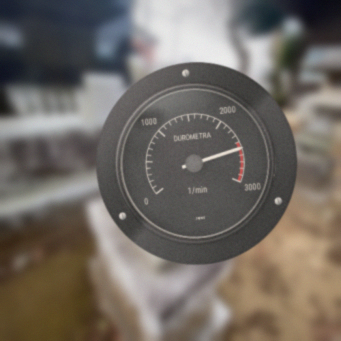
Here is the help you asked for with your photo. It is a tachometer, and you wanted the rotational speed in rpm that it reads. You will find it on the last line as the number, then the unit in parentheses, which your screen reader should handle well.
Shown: 2500 (rpm)
